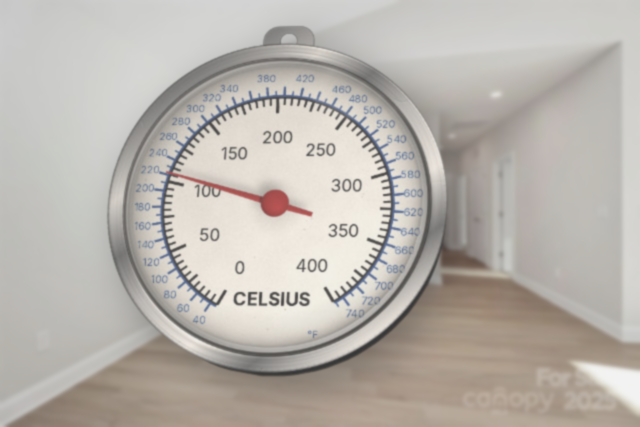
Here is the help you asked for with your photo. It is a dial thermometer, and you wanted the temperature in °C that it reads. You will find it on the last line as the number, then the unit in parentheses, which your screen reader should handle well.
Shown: 105 (°C)
